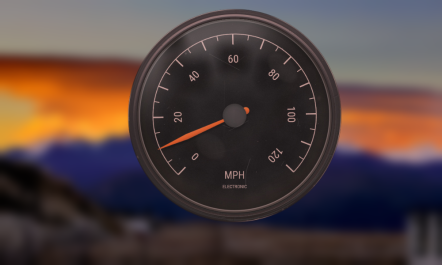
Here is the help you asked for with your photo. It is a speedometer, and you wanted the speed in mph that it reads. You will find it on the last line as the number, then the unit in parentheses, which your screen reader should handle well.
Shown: 10 (mph)
